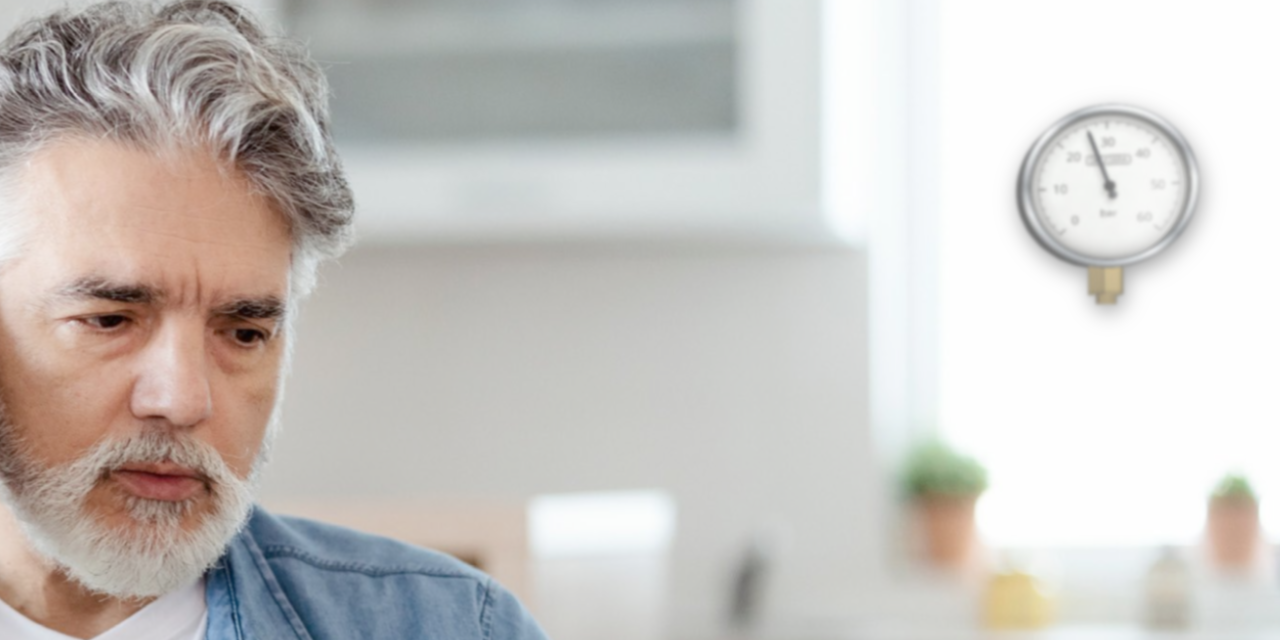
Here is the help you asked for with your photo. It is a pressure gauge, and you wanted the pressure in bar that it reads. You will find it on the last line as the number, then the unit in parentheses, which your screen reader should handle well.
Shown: 26 (bar)
